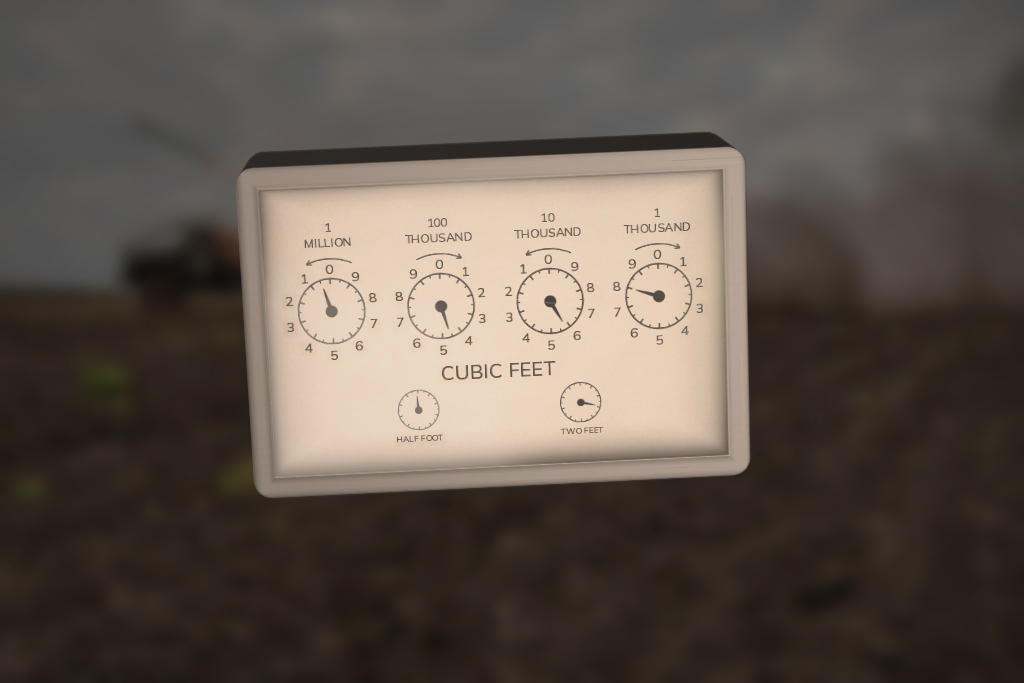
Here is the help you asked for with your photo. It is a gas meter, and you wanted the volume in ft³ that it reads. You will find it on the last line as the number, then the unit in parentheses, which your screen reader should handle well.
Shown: 45800 (ft³)
